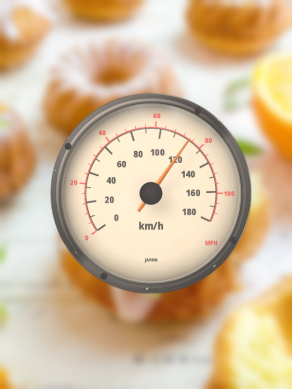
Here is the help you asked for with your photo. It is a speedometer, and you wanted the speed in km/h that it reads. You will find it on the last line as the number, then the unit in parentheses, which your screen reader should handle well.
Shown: 120 (km/h)
